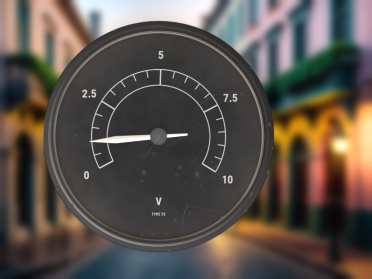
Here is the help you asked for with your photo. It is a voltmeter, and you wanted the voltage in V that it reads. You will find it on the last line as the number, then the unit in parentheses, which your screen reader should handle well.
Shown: 1 (V)
